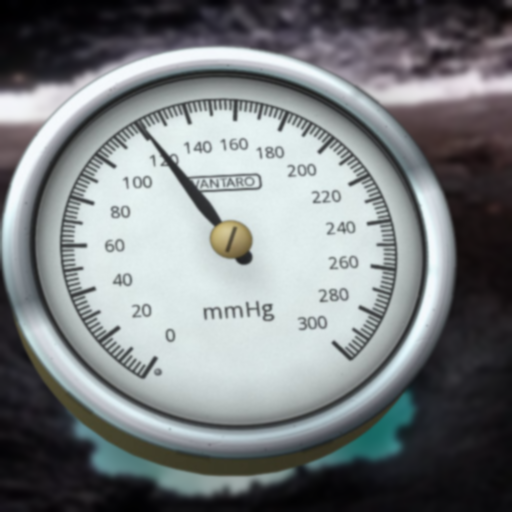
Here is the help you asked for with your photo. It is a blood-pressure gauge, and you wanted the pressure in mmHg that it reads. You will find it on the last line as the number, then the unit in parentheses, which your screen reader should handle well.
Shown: 120 (mmHg)
